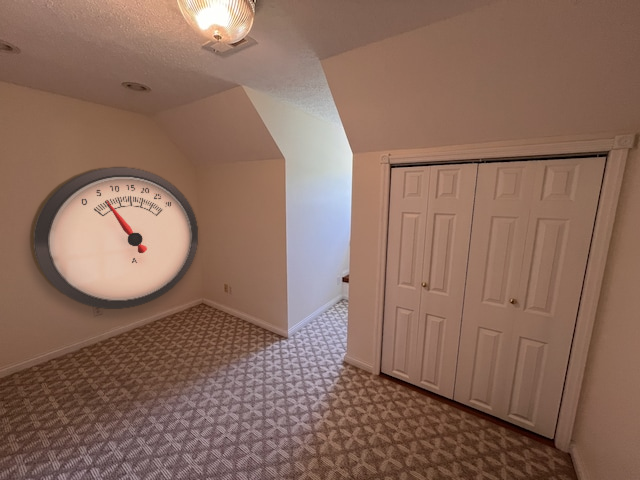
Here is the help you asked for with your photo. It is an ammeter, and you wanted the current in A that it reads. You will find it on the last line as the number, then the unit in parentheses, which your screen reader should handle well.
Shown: 5 (A)
